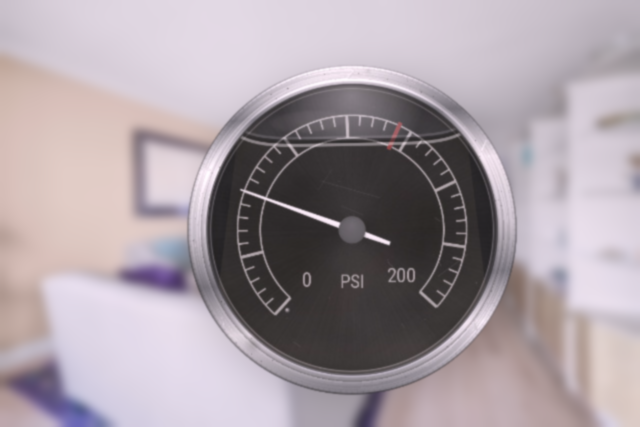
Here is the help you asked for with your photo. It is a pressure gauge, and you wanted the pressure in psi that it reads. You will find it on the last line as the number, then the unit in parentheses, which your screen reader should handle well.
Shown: 50 (psi)
